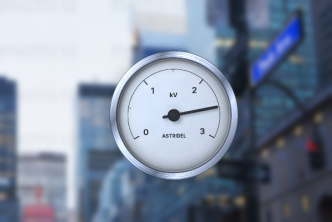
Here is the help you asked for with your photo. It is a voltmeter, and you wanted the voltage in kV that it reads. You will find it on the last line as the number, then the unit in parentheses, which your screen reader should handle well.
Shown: 2.5 (kV)
